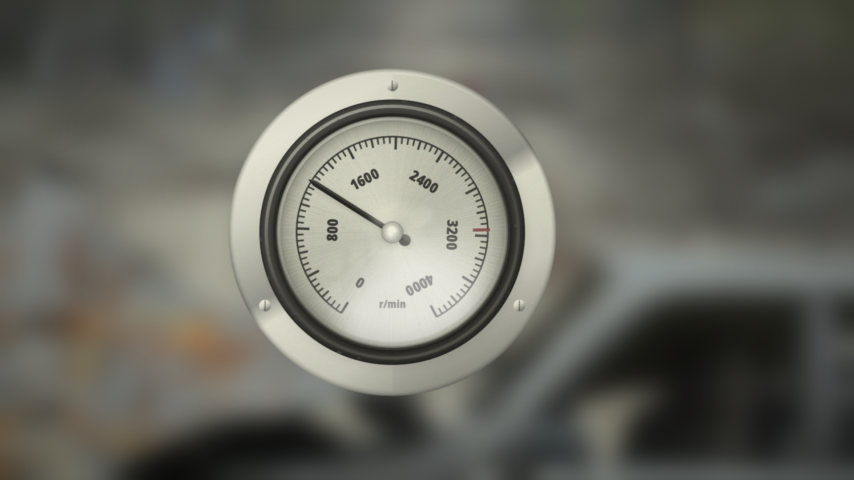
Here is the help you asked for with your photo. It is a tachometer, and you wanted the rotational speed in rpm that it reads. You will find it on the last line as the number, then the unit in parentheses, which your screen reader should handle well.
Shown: 1200 (rpm)
